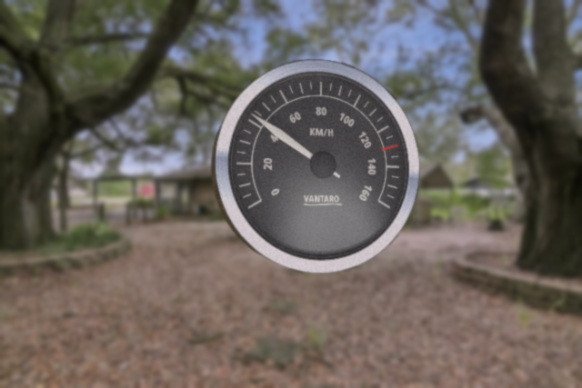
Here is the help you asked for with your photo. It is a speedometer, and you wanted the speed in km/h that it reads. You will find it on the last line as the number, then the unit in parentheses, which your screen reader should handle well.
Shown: 42.5 (km/h)
